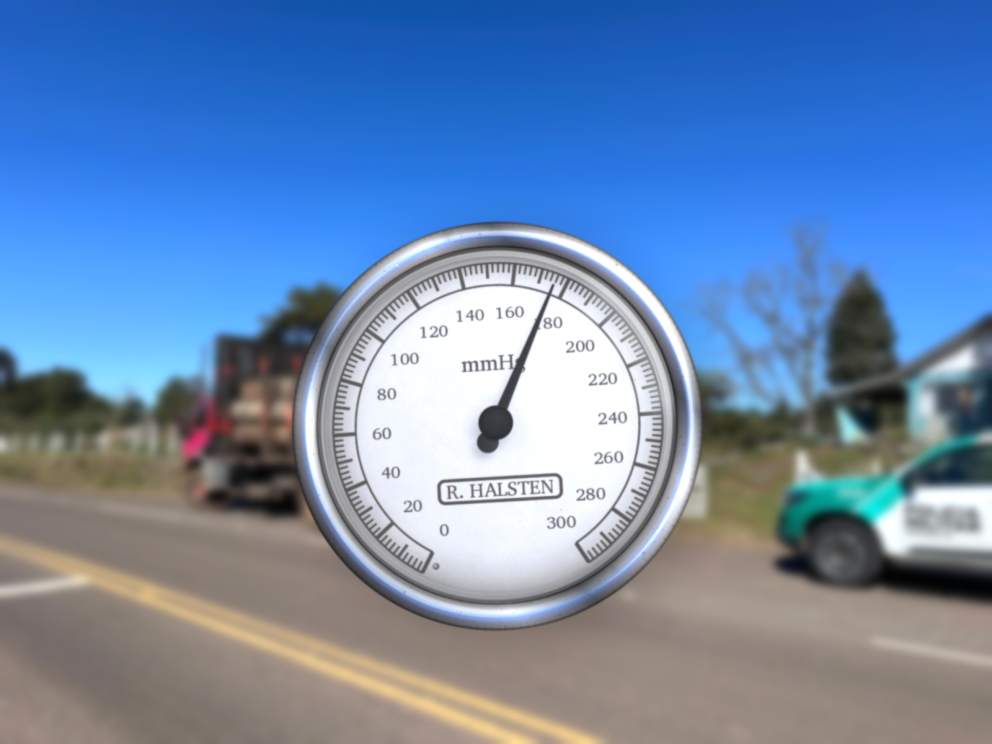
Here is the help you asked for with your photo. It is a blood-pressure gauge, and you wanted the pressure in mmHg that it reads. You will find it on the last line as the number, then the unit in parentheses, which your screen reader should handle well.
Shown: 176 (mmHg)
